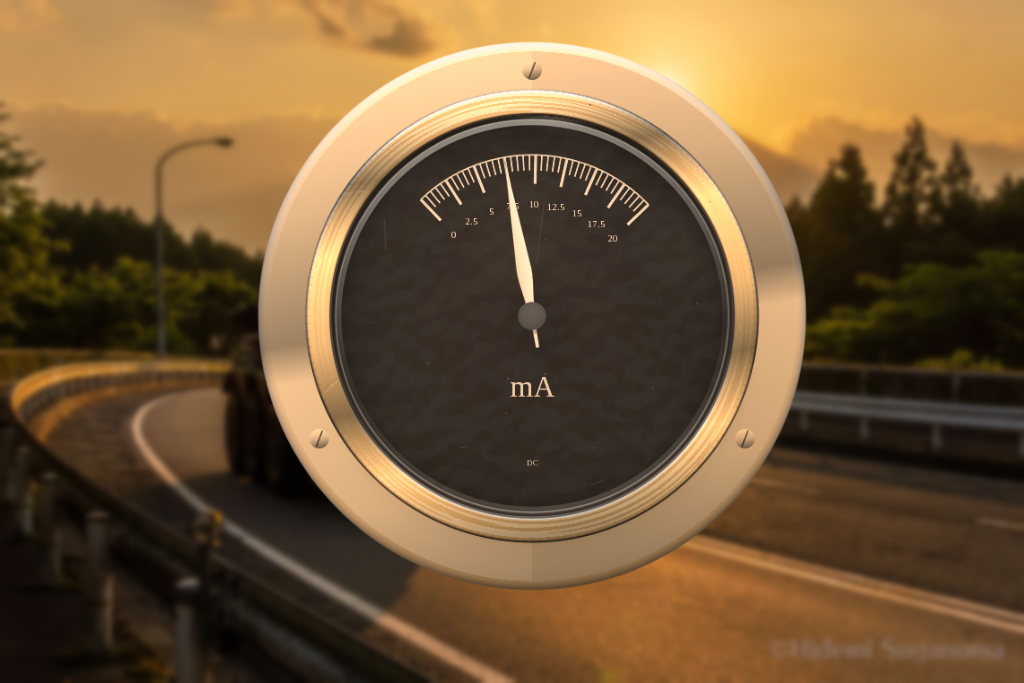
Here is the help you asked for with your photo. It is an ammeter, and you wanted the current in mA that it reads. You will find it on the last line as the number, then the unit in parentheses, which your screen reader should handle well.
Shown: 7.5 (mA)
